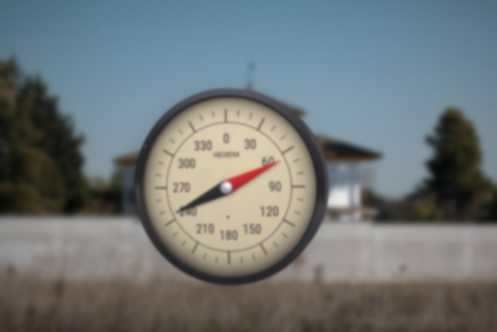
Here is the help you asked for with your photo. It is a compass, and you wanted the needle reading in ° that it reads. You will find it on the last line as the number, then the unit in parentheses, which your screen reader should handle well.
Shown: 65 (°)
